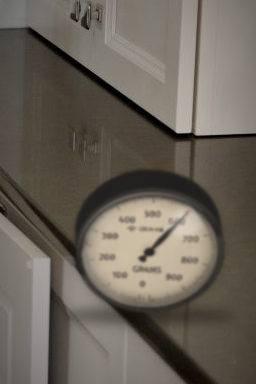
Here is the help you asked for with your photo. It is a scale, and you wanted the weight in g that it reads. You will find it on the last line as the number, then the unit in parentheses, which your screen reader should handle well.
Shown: 600 (g)
